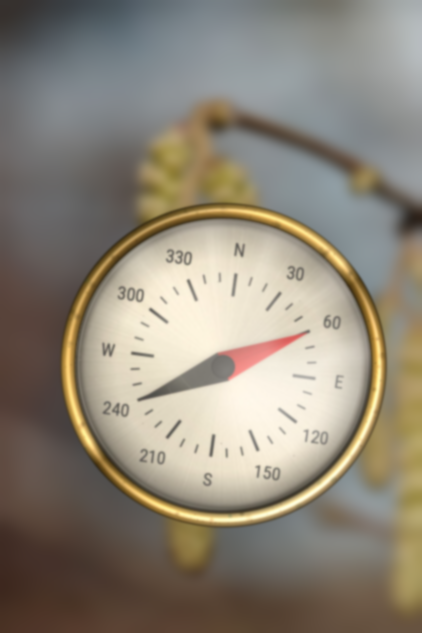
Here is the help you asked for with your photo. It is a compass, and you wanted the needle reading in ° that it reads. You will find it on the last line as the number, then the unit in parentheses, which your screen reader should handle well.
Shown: 60 (°)
